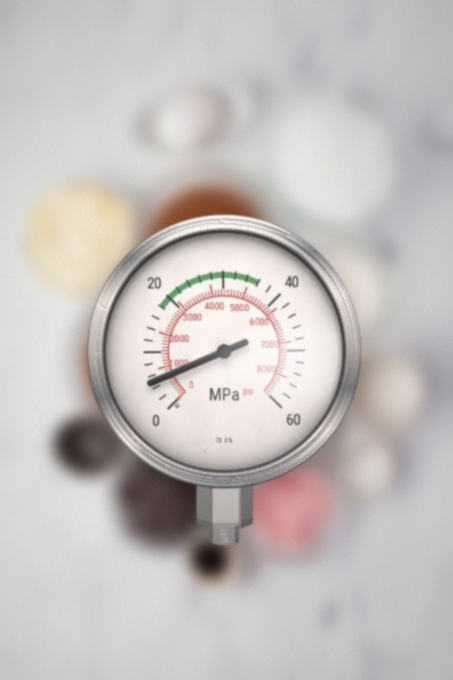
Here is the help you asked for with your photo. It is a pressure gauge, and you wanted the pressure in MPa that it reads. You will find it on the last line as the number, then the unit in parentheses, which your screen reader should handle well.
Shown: 5 (MPa)
